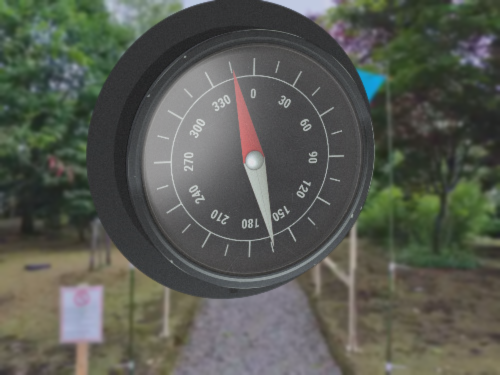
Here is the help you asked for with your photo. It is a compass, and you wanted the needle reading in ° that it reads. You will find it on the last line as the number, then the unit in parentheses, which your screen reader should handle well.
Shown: 345 (°)
